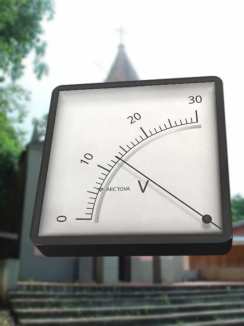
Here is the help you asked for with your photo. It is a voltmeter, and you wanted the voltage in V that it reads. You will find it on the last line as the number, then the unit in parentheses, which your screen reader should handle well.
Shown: 13 (V)
